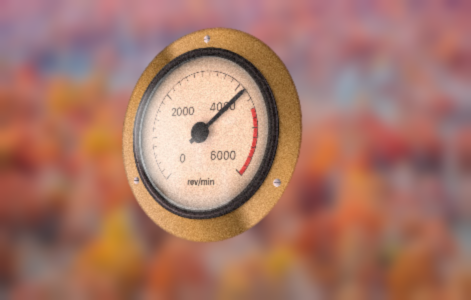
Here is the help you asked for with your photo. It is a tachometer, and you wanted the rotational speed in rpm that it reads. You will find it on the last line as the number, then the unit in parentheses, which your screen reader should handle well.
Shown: 4200 (rpm)
